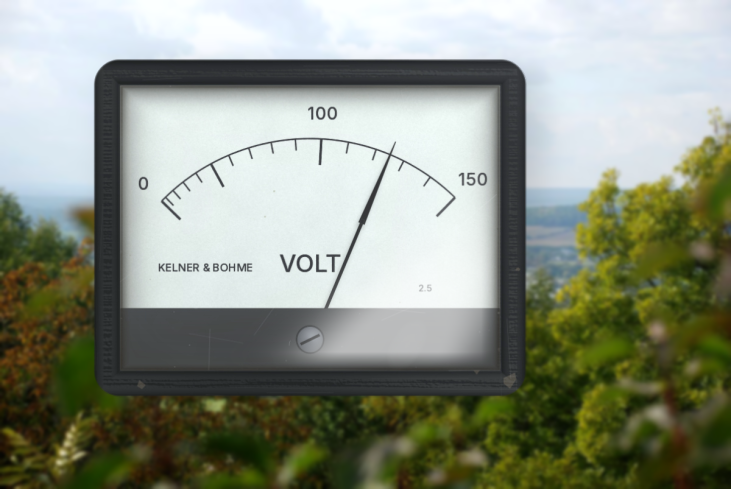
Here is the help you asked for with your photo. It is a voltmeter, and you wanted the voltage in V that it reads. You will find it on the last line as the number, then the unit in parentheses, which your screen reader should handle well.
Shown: 125 (V)
